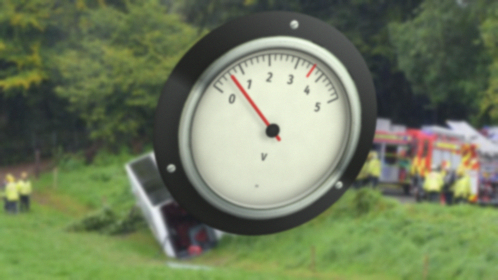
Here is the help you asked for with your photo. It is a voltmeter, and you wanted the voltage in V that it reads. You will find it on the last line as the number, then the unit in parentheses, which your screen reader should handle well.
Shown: 0.6 (V)
